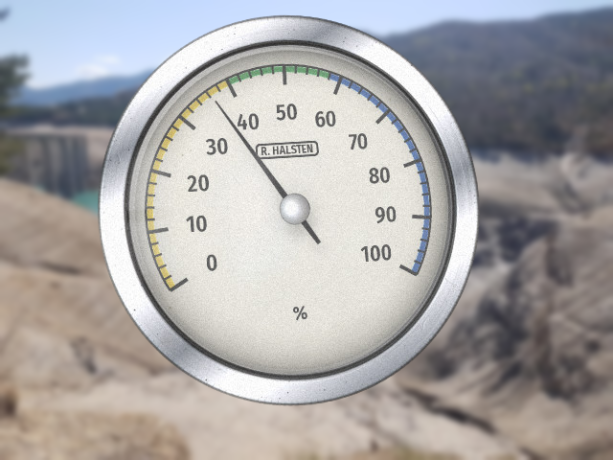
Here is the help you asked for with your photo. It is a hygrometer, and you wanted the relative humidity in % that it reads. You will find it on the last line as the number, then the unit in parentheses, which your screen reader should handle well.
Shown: 36 (%)
